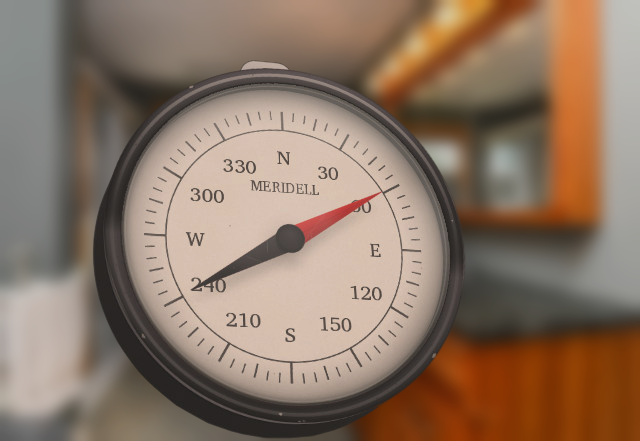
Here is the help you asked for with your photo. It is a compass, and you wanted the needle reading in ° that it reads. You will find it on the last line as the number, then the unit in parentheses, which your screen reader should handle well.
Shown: 60 (°)
